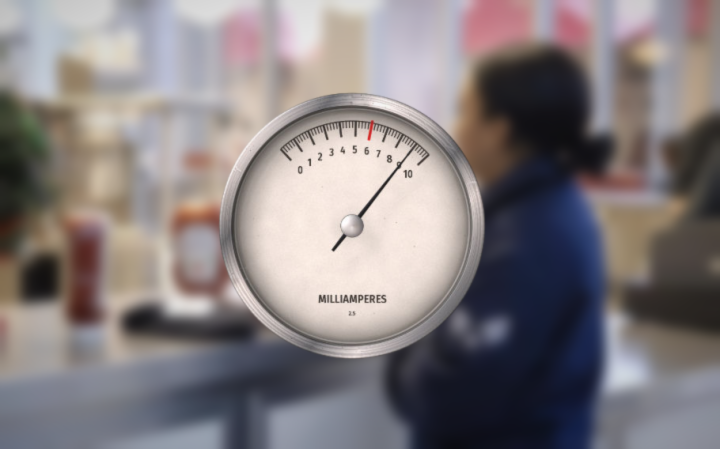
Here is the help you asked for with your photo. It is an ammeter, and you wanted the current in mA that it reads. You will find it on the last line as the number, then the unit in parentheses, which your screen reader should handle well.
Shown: 9 (mA)
